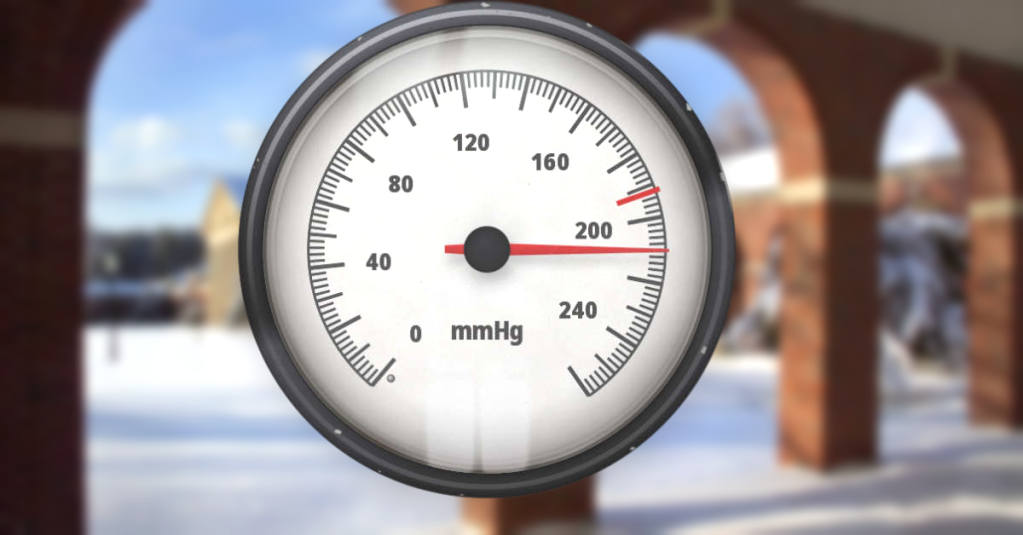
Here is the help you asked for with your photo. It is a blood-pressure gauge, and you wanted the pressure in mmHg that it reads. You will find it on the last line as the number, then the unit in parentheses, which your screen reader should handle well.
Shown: 210 (mmHg)
